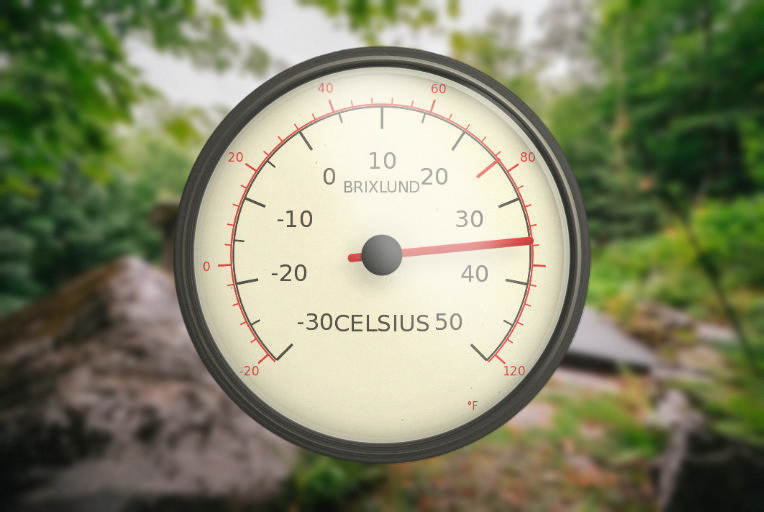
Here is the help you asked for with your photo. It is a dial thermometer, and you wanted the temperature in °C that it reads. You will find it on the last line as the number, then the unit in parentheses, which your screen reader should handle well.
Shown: 35 (°C)
